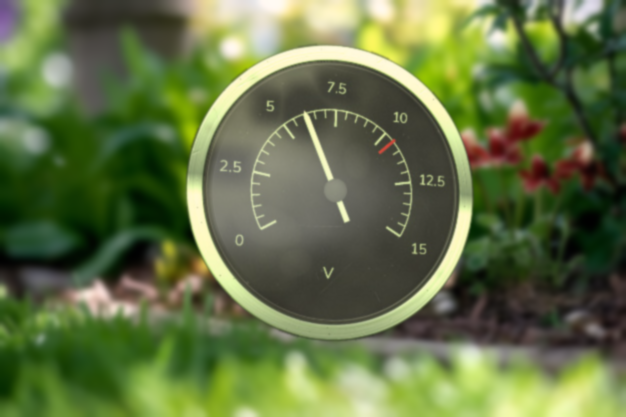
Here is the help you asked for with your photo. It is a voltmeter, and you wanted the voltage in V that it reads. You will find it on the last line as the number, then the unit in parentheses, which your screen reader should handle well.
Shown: 6 (V)
